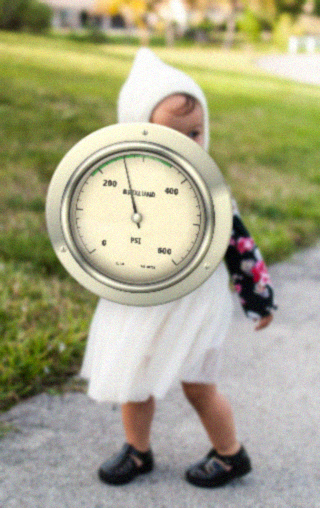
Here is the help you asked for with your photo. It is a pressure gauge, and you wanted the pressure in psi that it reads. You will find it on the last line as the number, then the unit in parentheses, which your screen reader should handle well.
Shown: 260 (psi)
